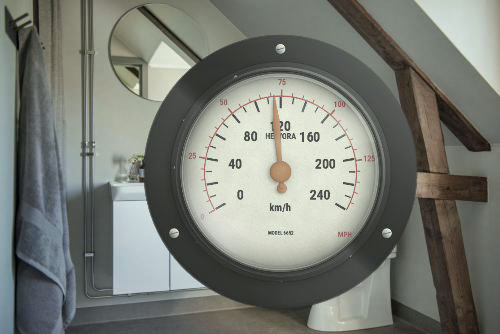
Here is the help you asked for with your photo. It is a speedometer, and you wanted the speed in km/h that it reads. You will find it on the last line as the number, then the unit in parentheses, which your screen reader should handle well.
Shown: 115 (km/h)
